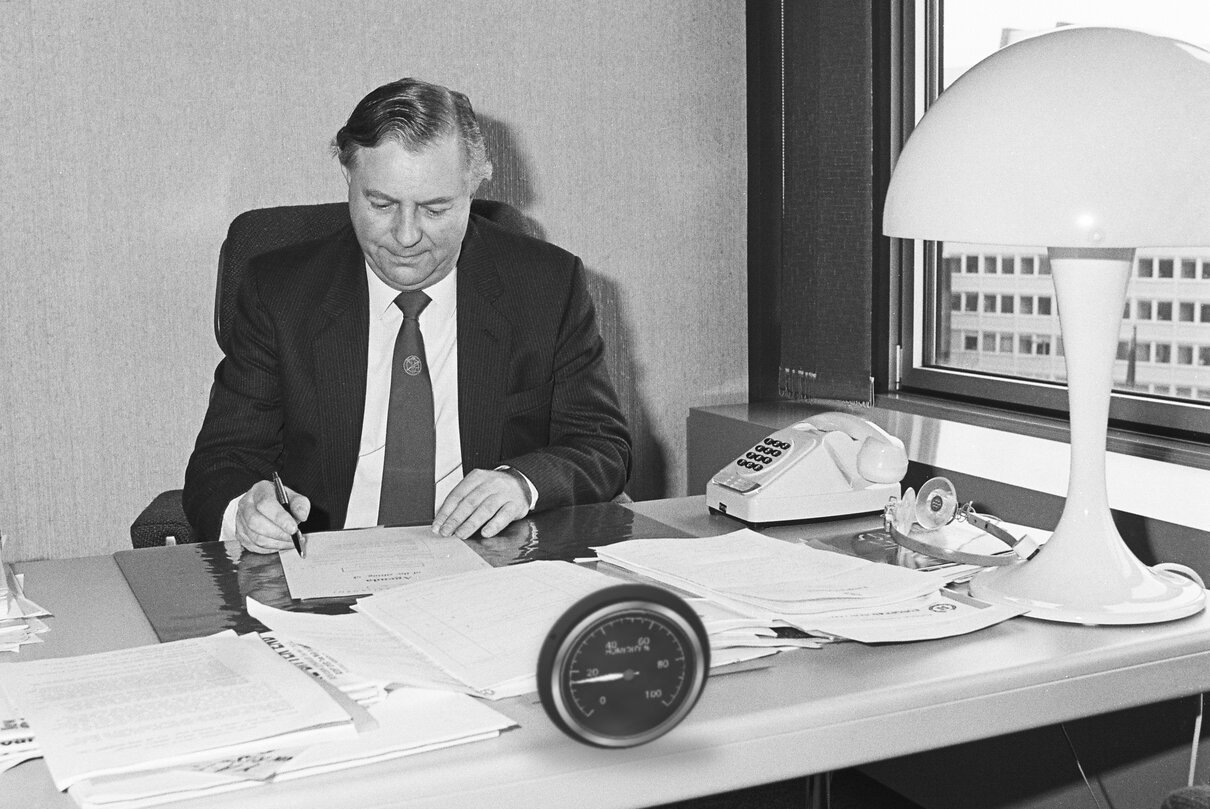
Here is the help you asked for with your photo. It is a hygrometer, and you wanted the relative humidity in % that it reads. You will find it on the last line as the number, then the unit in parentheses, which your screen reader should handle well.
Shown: 16 (%)
